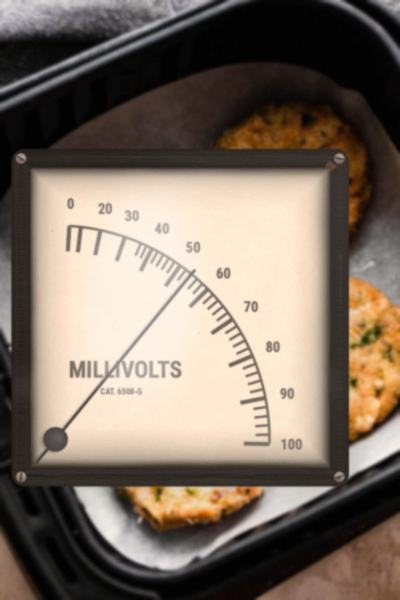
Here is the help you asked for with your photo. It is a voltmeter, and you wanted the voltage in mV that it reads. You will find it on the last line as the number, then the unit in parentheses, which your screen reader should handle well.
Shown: 54 (mV)
